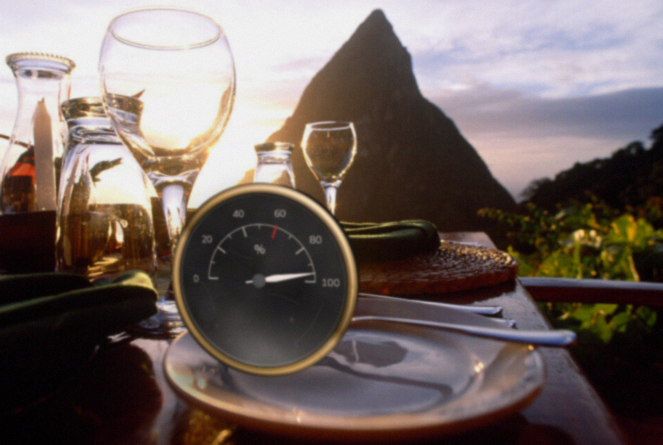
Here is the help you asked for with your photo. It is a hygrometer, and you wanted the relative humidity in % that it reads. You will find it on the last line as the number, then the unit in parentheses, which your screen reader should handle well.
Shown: 95 (%)
